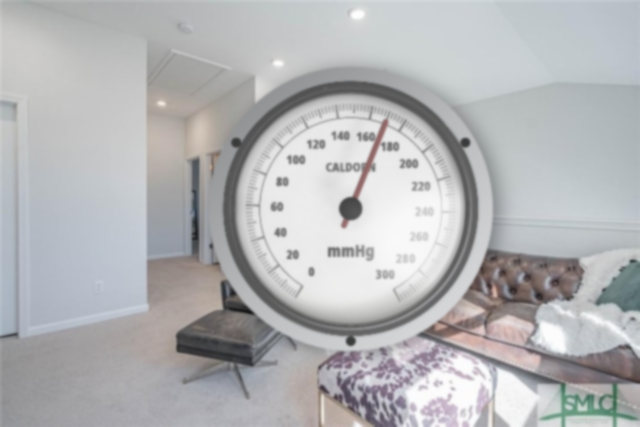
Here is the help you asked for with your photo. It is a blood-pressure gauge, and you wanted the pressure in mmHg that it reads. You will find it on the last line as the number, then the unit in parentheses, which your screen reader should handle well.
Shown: 170 (mmHg)
